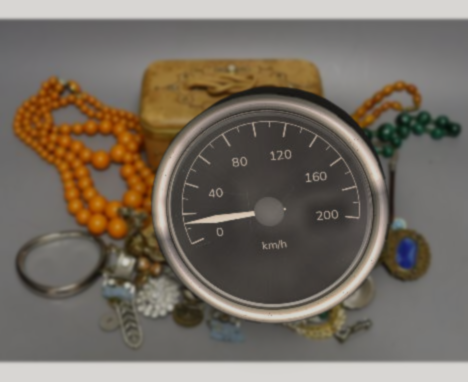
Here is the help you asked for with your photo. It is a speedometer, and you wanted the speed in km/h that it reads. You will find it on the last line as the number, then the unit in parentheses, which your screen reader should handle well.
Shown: 15 (km/h)
